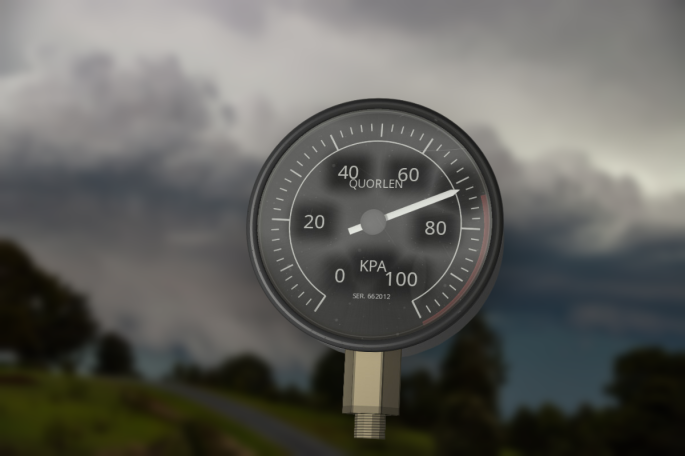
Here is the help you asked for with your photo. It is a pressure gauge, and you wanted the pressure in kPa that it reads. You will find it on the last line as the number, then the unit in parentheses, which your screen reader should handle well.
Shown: 72 (kPa)
